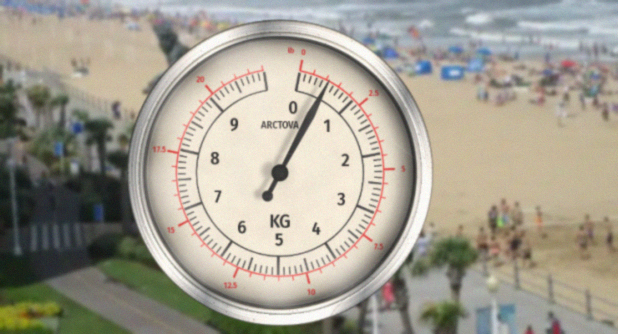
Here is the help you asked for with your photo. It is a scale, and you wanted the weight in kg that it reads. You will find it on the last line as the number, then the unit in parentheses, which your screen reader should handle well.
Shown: 0.5 (kg)
